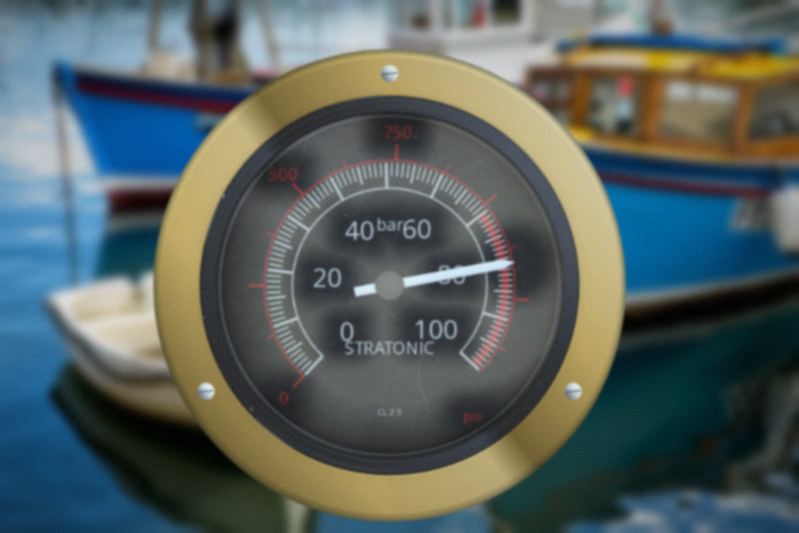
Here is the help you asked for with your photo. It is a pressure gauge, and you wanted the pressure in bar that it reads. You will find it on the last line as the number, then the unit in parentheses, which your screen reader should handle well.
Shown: 80 (bar)
